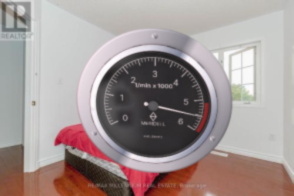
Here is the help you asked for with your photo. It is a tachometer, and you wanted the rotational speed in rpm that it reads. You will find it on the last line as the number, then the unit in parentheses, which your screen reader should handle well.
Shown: 5500 (rpm)
